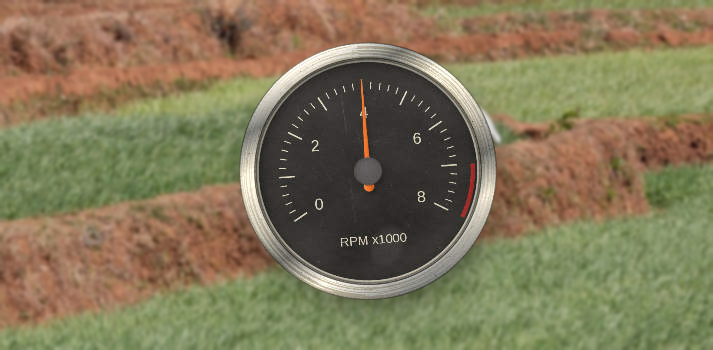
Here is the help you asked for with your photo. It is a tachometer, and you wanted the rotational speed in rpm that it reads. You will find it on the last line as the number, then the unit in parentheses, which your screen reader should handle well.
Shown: 4000 (rpm)
